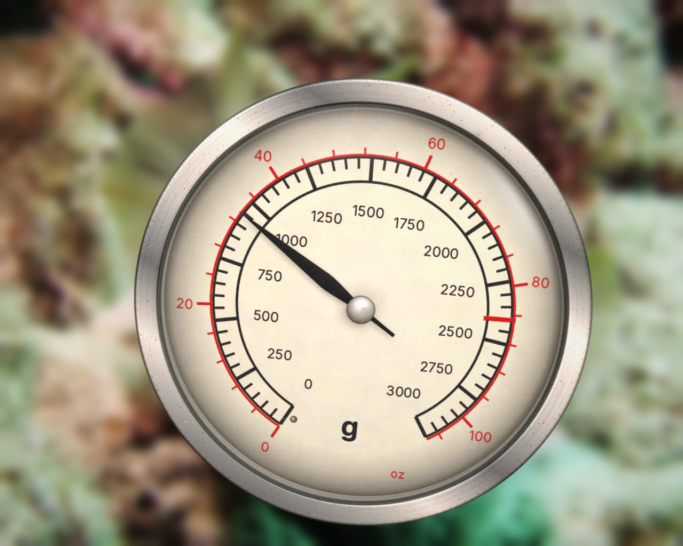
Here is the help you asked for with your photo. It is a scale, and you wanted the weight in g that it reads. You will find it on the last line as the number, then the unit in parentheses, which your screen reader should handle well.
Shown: 950 (g)
